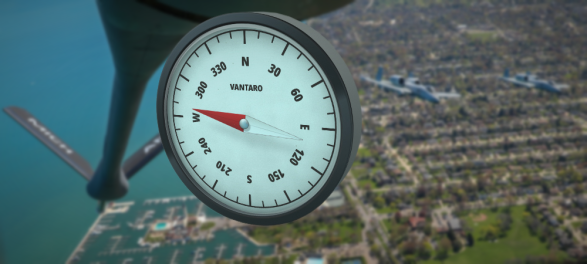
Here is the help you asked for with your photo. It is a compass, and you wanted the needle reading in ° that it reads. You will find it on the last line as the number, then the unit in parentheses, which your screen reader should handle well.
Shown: 280 (°)
